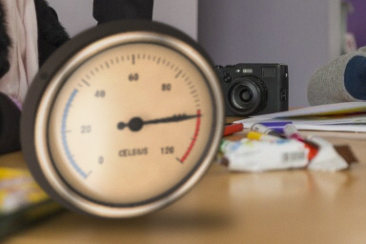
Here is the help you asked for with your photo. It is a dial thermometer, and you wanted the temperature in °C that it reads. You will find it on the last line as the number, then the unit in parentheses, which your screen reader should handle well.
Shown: 100 (°C)
